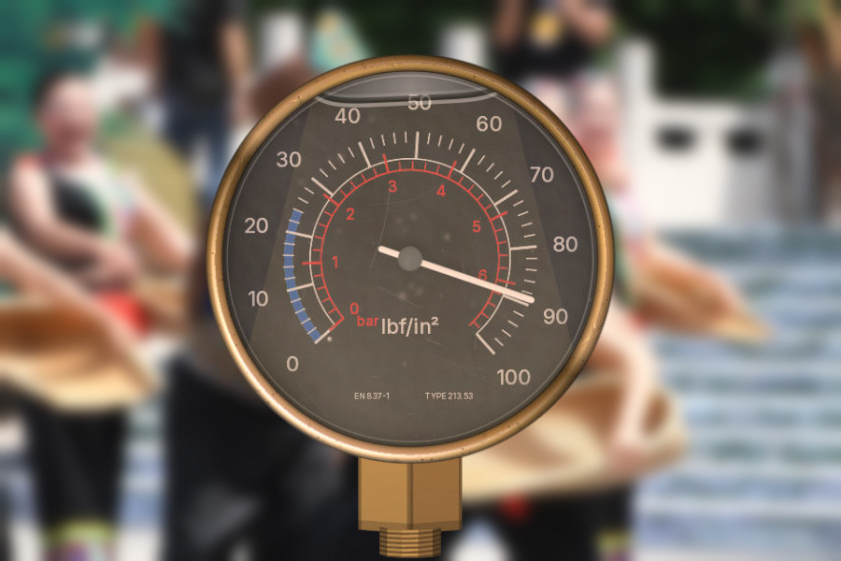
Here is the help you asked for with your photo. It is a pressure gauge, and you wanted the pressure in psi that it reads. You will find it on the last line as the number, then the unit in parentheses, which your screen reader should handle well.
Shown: 89 (psi)
